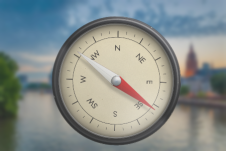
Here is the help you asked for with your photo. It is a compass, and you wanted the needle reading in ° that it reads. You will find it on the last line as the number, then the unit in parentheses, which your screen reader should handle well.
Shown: 125 (°)
